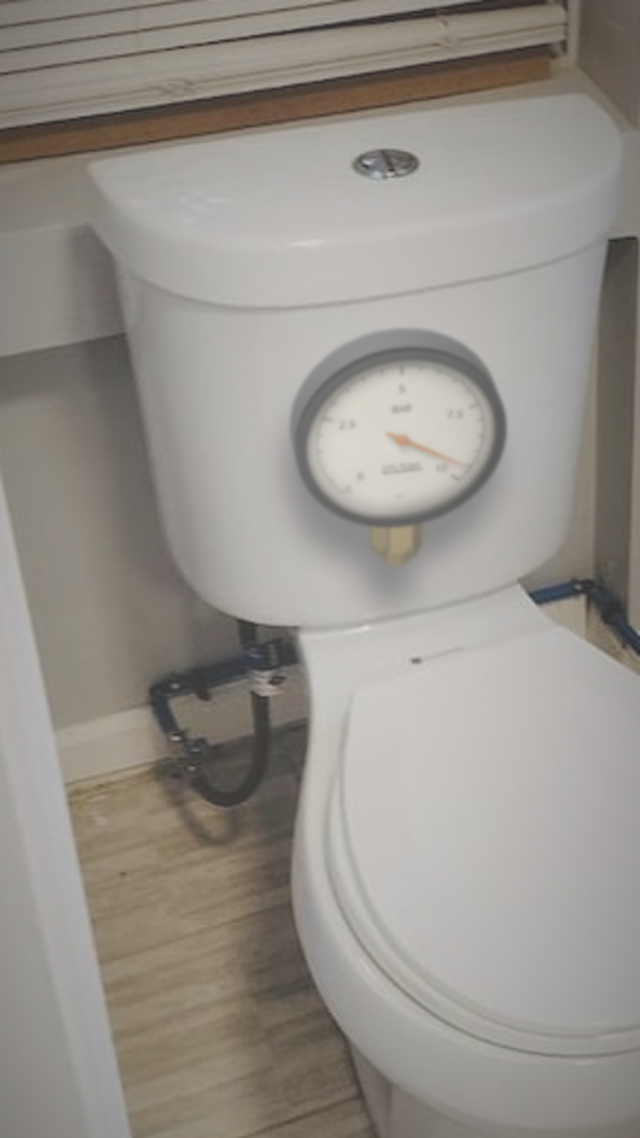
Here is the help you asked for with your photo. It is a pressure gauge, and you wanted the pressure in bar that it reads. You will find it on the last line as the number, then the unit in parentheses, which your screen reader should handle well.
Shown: 9.5 (bar)
